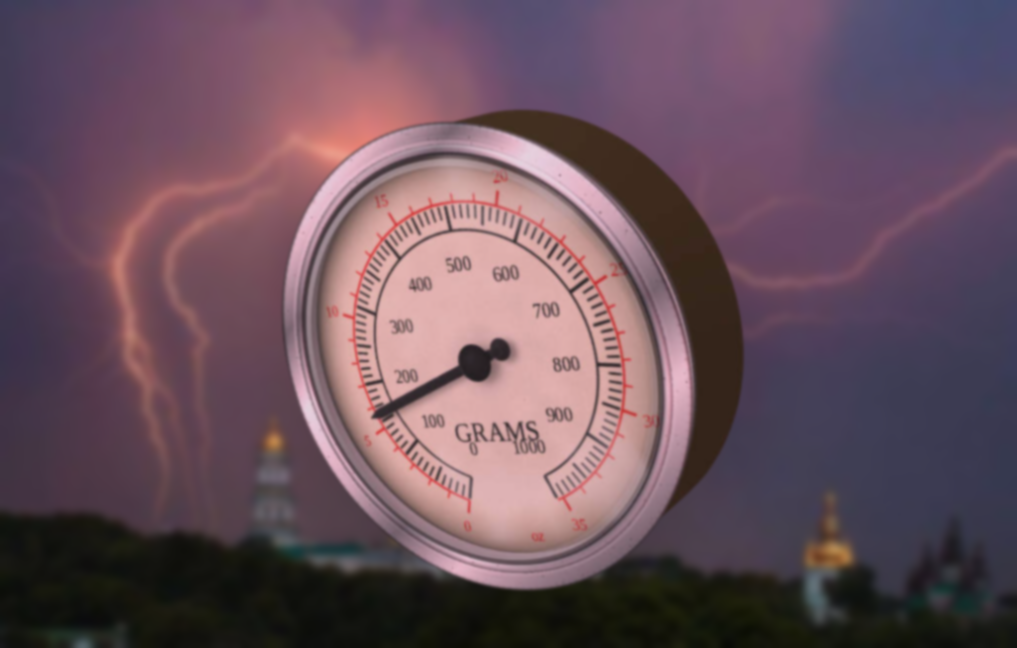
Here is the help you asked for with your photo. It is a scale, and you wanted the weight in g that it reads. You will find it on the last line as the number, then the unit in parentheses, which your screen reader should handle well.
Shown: 160 (g)
